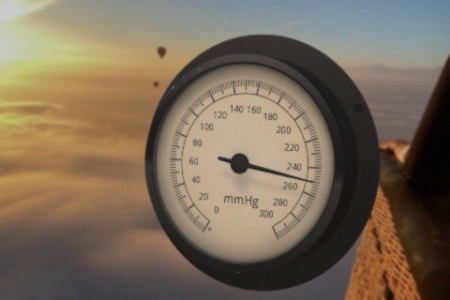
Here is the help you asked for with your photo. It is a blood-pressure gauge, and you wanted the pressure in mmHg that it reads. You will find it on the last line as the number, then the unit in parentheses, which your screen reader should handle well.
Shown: 250 (mmHg)
